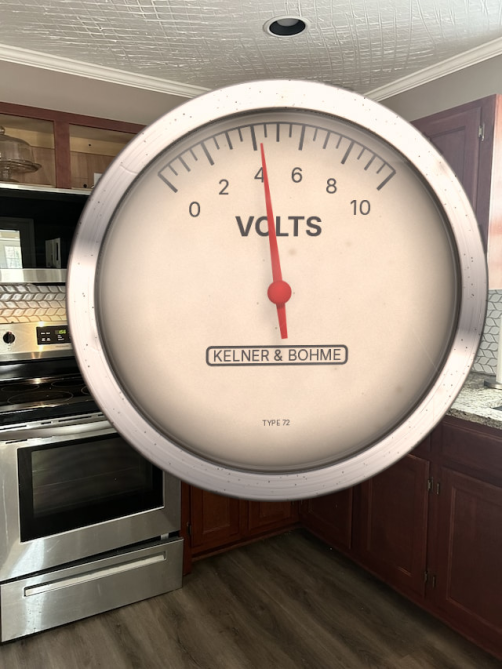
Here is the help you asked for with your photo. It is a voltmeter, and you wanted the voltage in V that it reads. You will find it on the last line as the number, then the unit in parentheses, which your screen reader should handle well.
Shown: 4.25 (V)
